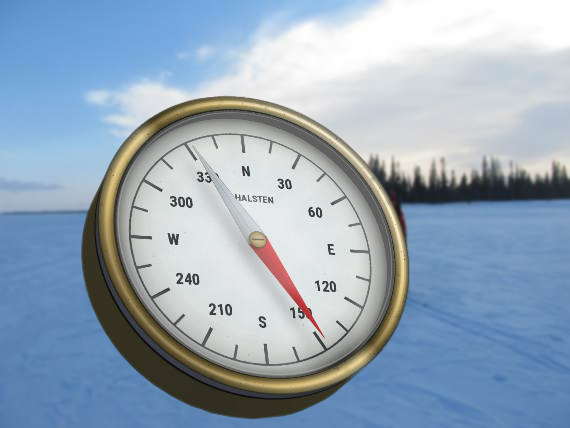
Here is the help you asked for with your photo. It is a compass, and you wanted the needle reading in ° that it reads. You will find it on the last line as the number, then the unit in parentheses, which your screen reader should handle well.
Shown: 150 (°)
